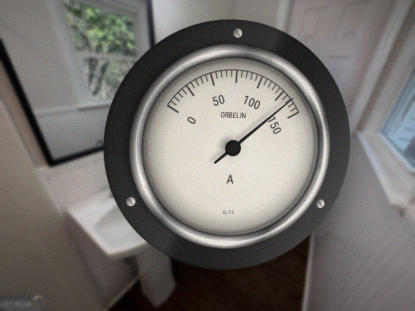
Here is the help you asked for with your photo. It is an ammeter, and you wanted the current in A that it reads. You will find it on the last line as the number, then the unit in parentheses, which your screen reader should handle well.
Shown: 135 (A)
